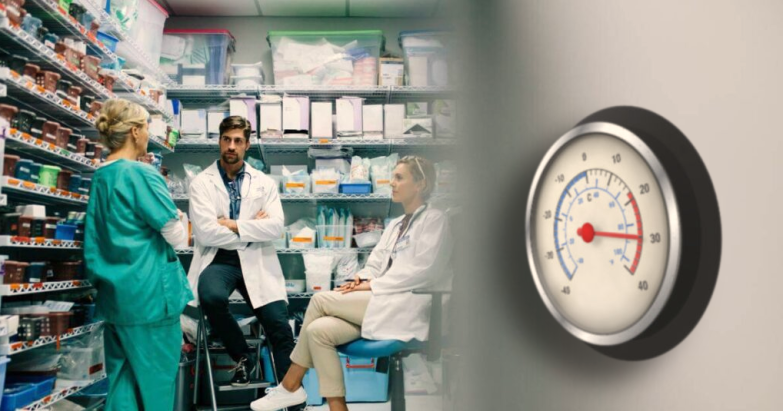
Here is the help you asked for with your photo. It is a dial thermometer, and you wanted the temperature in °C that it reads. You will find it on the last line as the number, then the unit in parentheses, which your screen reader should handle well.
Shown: 30 (°C)
